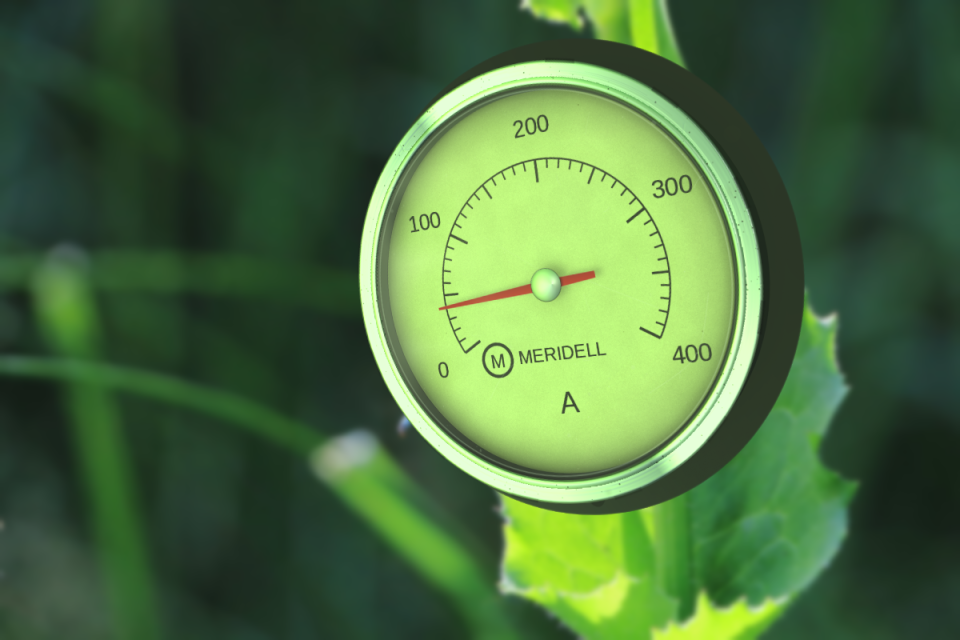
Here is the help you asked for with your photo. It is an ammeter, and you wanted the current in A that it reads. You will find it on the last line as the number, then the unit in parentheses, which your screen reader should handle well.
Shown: 40 (A)
